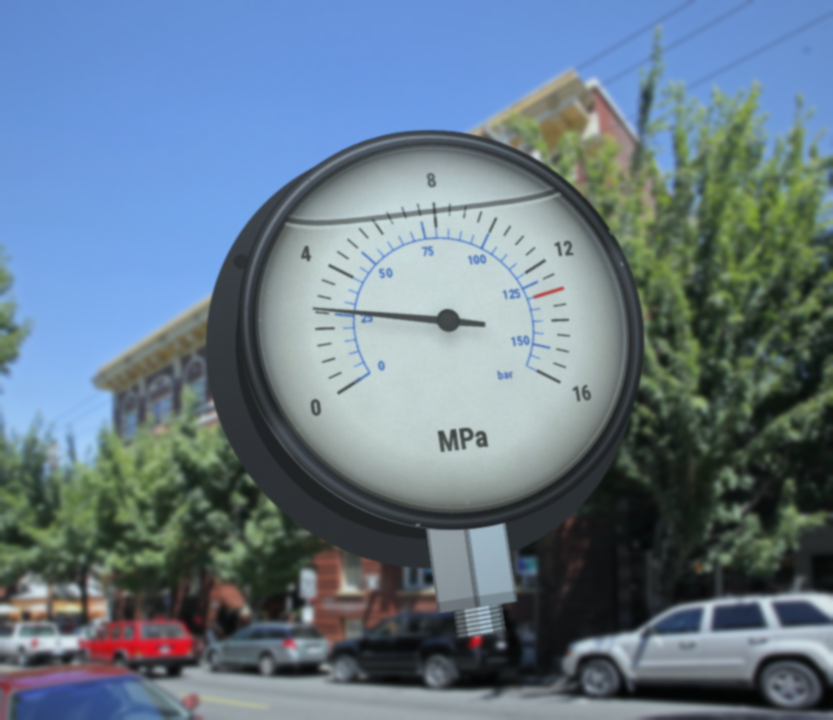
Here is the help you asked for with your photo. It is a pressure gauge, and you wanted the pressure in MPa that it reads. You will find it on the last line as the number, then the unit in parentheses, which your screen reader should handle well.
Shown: 2.5 (MPa)
